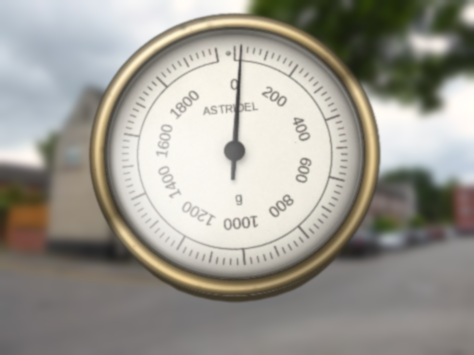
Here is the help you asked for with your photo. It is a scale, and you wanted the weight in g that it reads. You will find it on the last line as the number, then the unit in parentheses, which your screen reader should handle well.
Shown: 20 (g)
